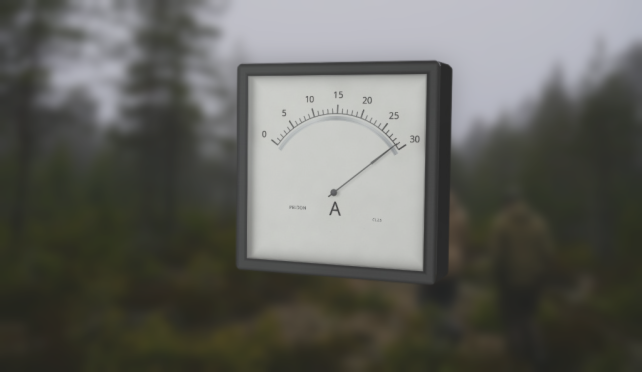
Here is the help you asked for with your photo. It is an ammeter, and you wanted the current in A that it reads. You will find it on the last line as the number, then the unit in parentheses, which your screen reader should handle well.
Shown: 29 (A)
